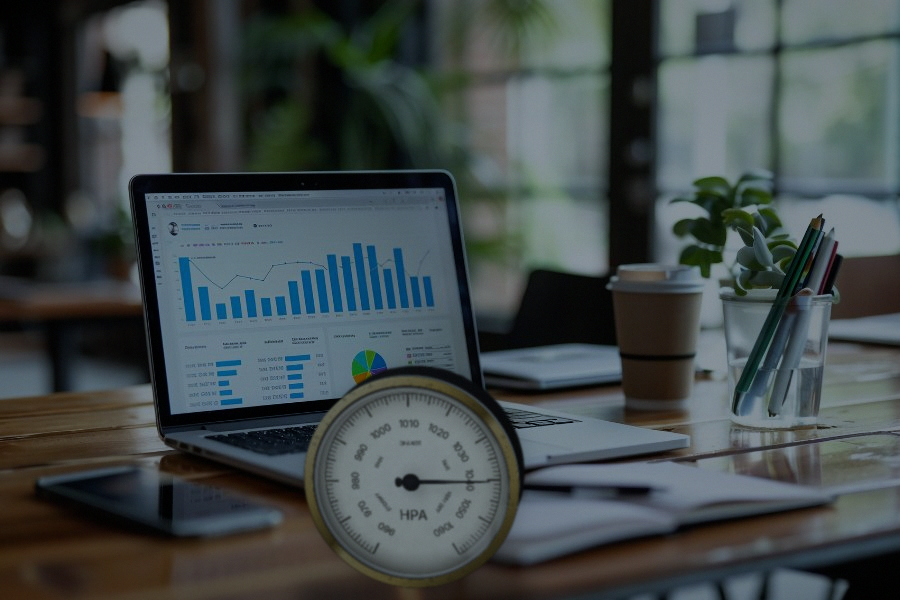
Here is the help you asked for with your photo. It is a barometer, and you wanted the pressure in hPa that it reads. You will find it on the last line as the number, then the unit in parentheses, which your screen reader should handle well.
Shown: 1040 (hPa)
